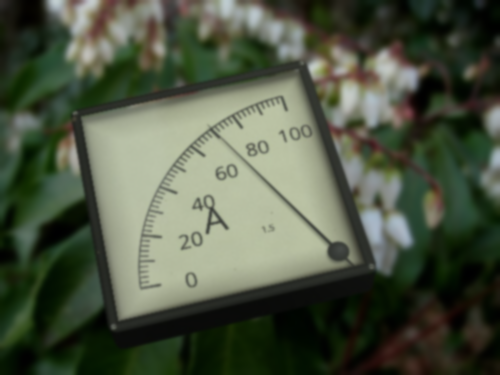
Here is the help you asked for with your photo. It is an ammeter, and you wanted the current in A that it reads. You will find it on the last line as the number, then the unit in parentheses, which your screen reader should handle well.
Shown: 70 (A)
